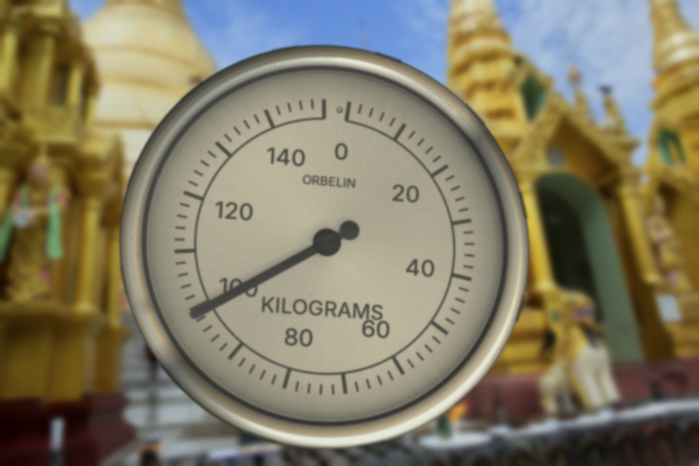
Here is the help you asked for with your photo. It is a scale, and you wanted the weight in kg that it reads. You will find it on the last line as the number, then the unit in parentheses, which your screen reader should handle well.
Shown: 99 (kg)
